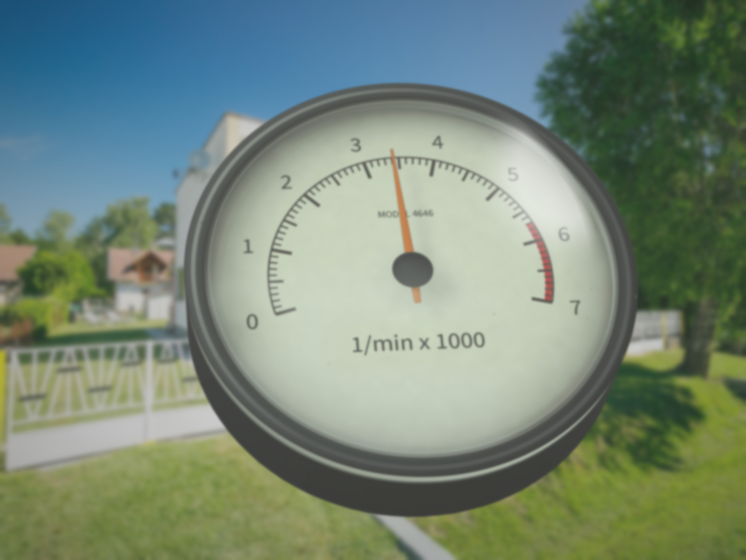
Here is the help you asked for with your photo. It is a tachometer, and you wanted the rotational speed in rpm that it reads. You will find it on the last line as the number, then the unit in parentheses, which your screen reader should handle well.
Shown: 3400 (rpm)
